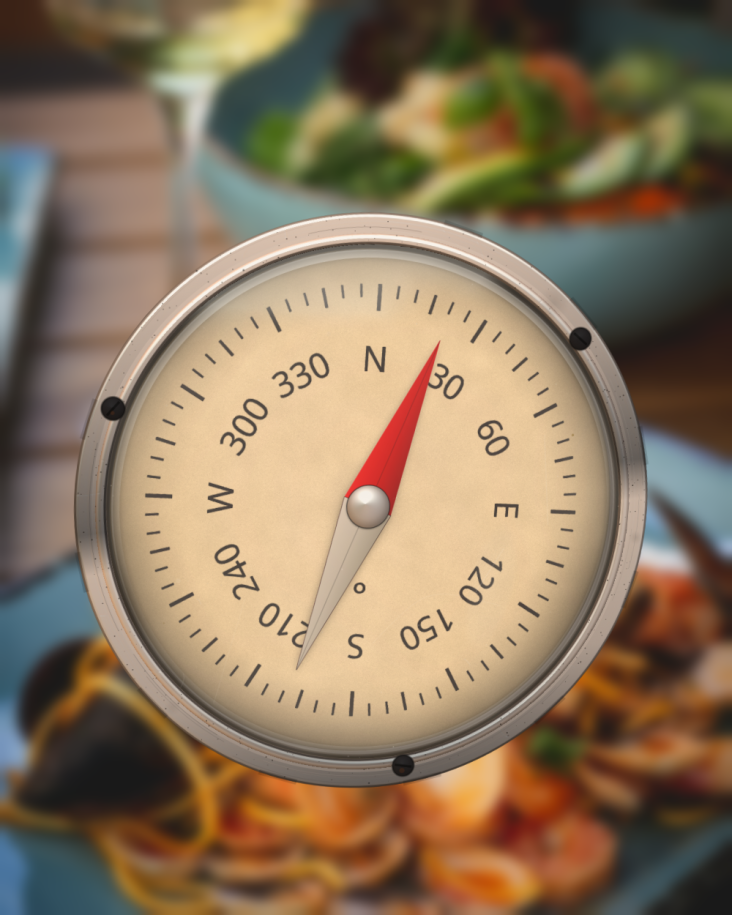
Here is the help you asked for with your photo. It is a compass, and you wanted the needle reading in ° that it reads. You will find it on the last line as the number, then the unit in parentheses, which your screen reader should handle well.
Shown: 20 (°)
